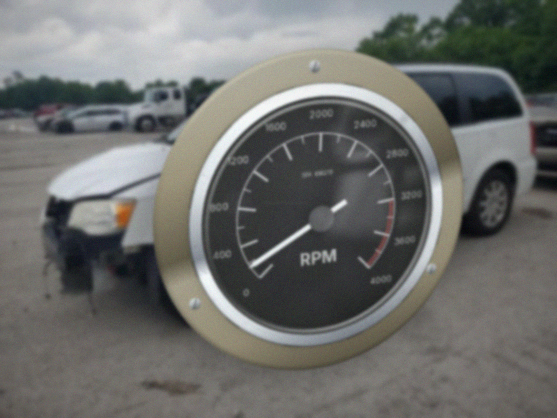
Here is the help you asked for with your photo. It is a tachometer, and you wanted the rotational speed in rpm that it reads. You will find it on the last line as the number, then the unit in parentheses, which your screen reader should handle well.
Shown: 200 (rpm)
